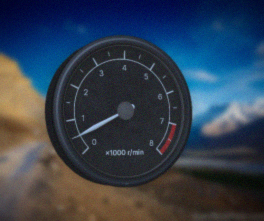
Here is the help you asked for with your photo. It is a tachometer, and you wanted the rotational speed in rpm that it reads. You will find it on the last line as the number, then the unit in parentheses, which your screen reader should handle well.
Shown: 500 (rpm)
